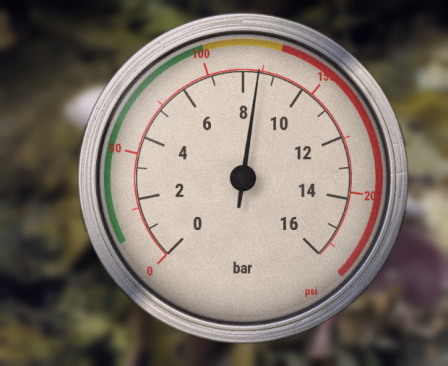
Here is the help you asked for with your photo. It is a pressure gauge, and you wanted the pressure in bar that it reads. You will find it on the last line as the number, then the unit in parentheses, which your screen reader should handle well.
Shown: 8.5 (bar)
